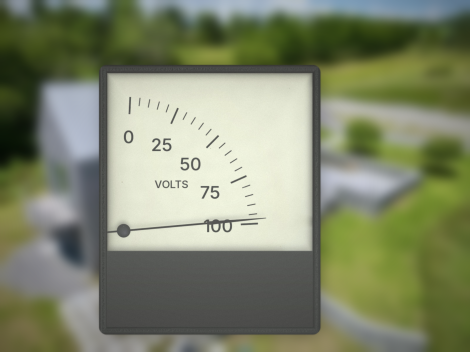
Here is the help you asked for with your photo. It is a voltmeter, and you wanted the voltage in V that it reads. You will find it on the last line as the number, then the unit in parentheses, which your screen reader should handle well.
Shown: 97.5 (V)
